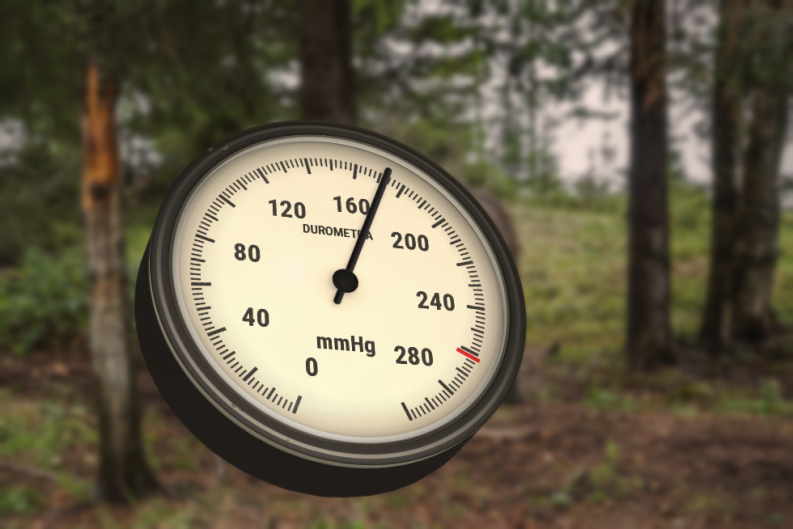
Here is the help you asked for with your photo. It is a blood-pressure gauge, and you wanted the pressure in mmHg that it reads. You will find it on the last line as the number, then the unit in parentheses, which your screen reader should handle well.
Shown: 172 (mmHg)
